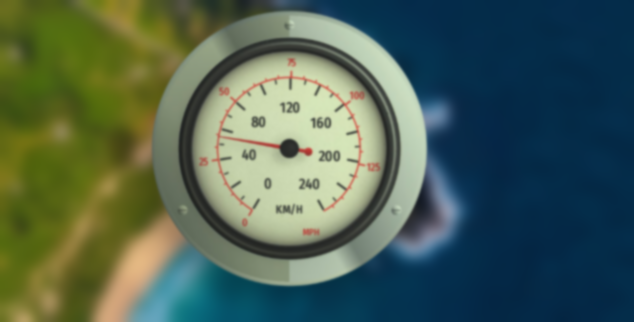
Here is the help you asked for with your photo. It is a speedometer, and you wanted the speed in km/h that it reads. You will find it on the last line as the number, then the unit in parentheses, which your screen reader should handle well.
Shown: 55 (km/h)
